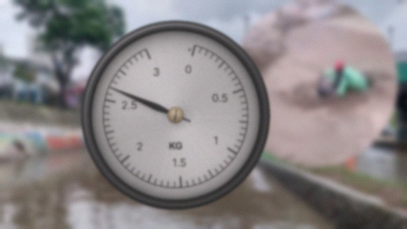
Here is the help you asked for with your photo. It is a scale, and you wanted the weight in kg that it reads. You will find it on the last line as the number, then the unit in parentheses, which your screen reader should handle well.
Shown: 2.6 (kg)
